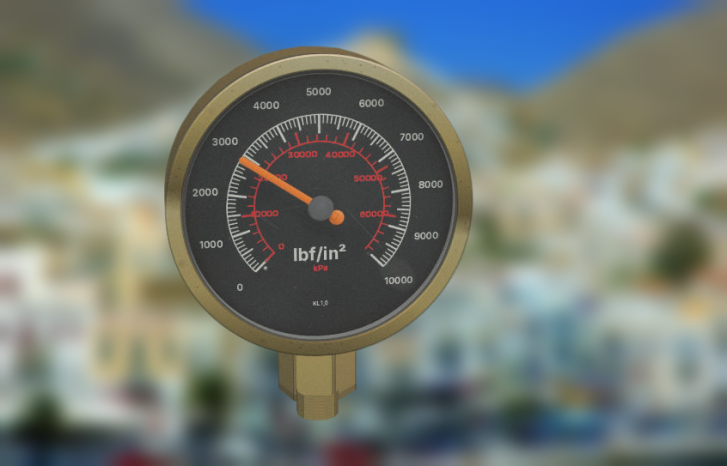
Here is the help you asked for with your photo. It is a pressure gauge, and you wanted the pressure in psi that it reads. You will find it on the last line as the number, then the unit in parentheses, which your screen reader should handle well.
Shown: 2900 (psi)
